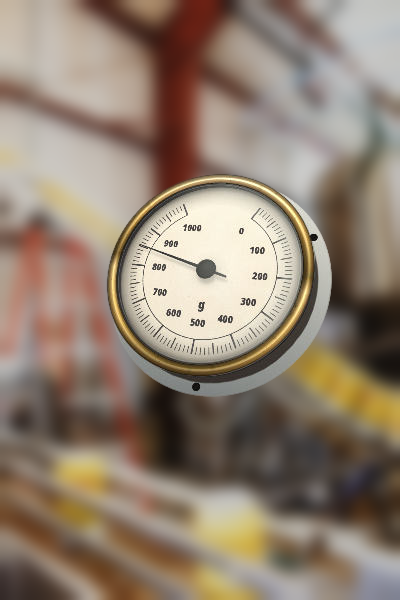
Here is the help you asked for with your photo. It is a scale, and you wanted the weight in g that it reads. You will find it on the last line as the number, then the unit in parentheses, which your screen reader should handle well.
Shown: 850 (g)
